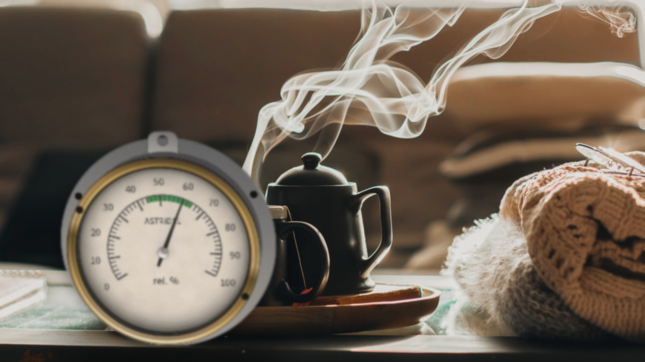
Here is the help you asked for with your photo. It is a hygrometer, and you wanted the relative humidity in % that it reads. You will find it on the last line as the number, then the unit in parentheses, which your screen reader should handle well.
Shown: 60 (%)
